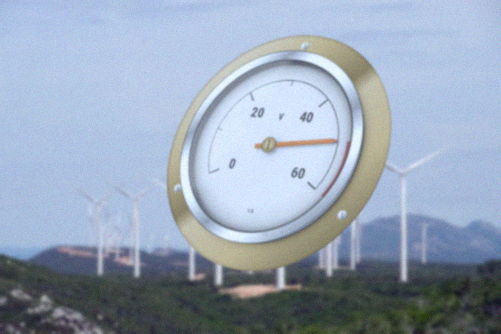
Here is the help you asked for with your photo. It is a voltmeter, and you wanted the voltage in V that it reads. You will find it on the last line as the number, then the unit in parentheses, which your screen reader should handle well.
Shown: 50 (V)
